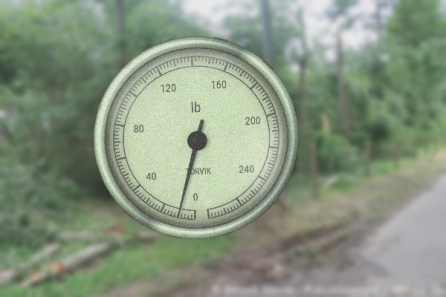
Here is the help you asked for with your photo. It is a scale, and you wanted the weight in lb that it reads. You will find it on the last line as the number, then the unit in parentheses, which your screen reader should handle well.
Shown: 10 (lb)
